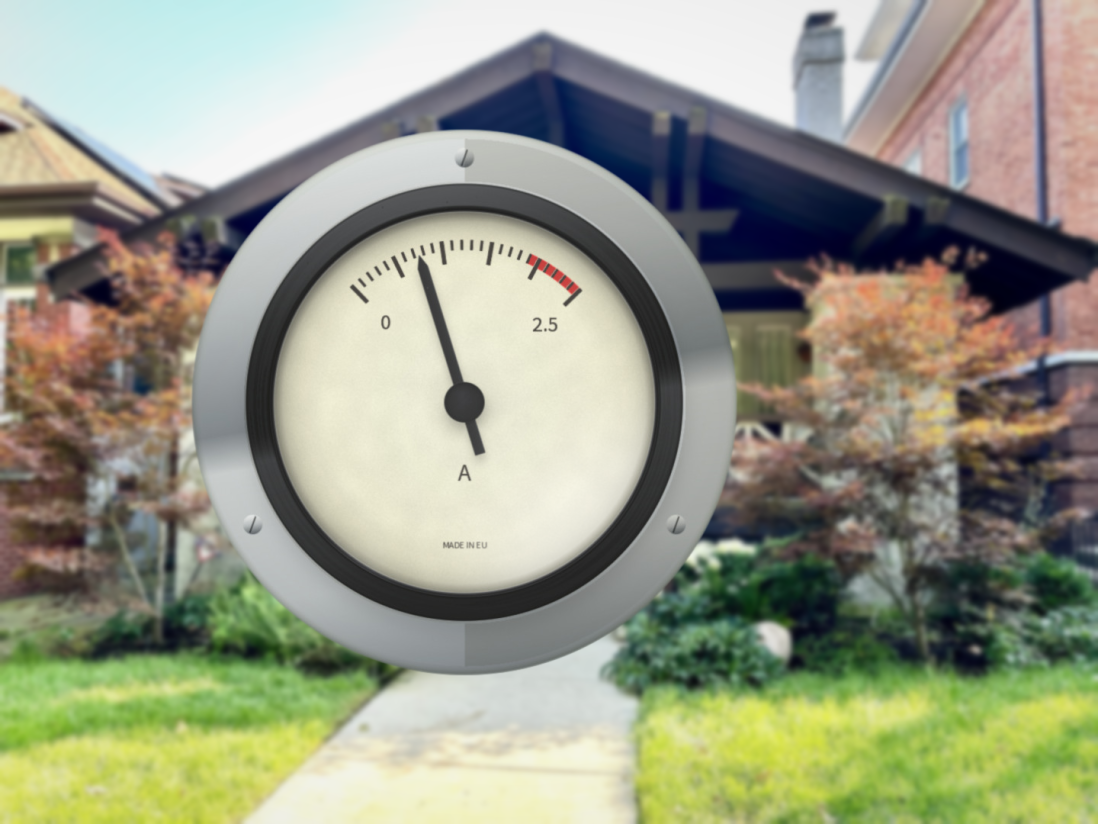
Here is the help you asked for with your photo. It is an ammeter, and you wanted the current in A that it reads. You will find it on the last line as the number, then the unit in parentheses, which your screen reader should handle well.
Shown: 0.75 (A)
